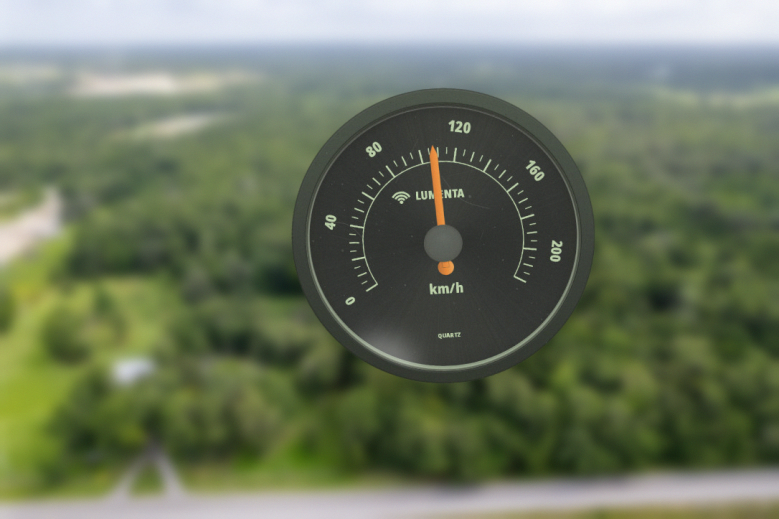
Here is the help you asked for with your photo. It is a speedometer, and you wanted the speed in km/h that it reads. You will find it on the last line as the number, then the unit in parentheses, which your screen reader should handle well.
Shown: 107.5 (km/h)
